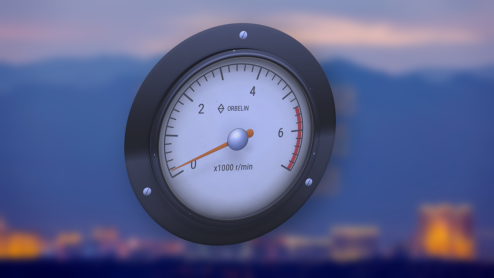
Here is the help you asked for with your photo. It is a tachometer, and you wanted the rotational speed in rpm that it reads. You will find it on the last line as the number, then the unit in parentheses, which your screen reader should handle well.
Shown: 200 (rpm)
